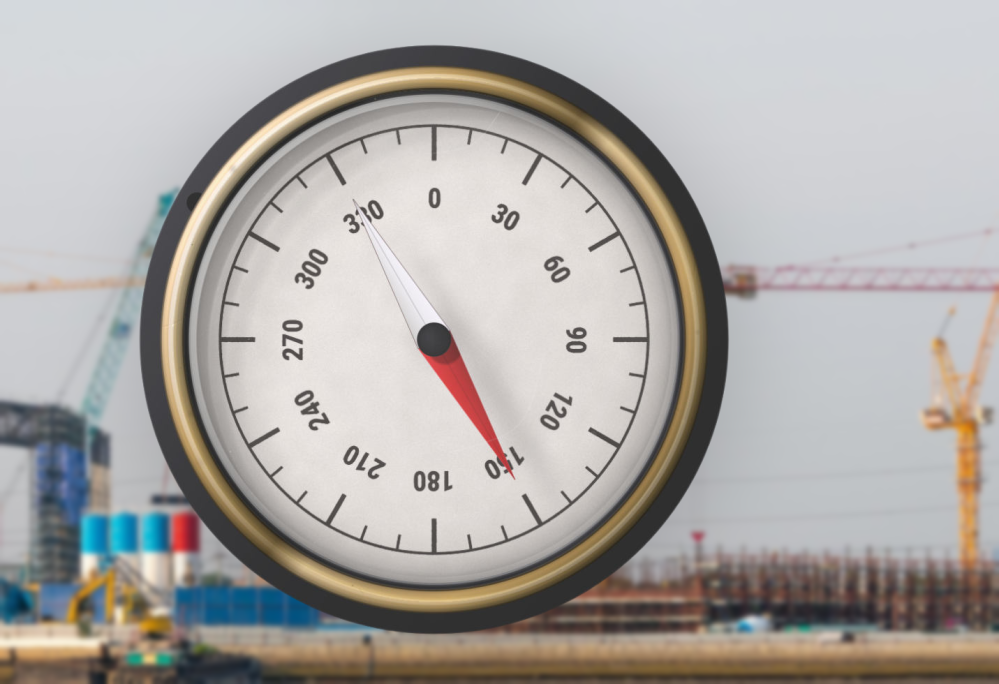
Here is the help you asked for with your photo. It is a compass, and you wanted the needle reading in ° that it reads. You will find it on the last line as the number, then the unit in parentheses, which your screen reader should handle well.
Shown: 150 (°)
